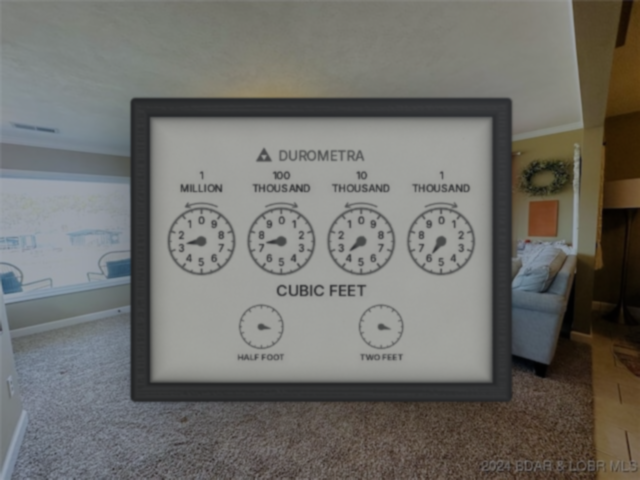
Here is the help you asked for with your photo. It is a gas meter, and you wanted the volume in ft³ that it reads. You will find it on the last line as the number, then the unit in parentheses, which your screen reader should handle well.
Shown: 273600 (ft³)
